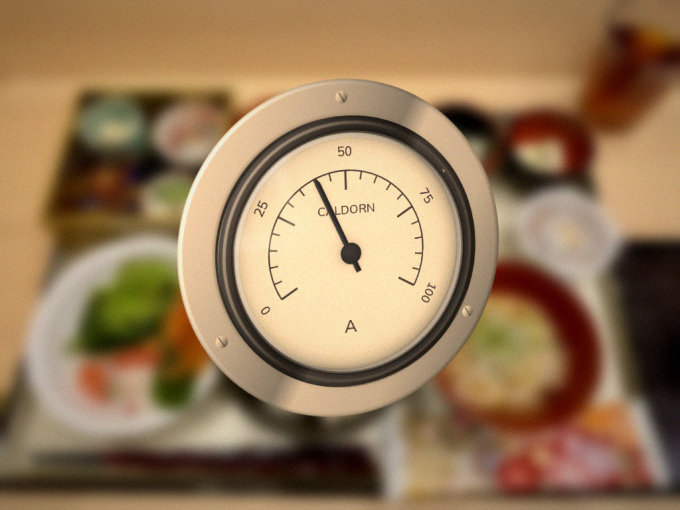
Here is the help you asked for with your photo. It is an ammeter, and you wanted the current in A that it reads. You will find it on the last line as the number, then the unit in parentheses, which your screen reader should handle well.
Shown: 40 (A)
